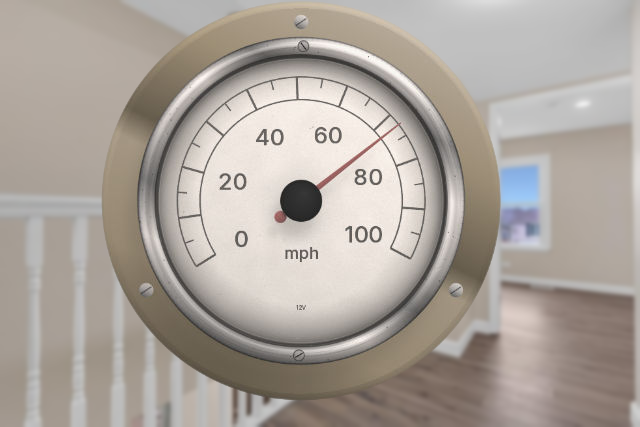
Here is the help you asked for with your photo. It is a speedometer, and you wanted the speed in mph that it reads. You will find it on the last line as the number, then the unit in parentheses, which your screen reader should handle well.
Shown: 72.5 (mph)
